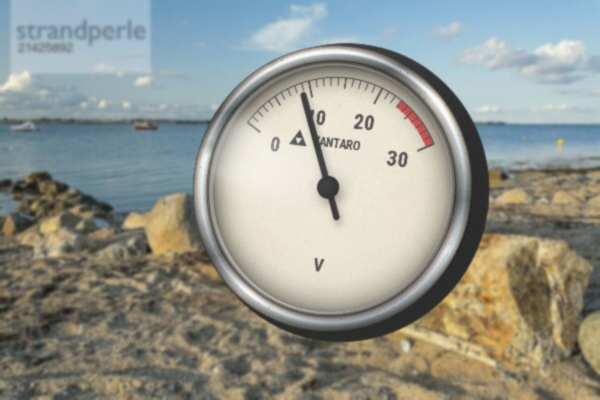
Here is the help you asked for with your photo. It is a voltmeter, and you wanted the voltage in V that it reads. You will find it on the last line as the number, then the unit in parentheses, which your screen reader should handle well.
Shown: 9 (V)
